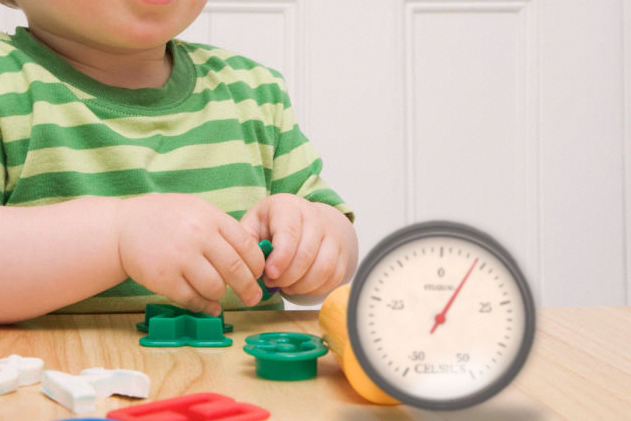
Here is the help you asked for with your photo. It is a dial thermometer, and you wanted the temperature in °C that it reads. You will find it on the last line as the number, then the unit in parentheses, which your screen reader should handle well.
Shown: 10 (°C)
